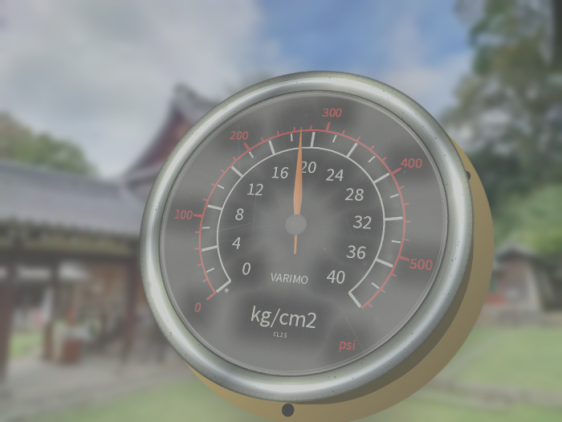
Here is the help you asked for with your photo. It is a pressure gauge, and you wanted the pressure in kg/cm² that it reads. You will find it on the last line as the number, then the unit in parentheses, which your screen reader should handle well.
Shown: 19 (kg/cm²)
